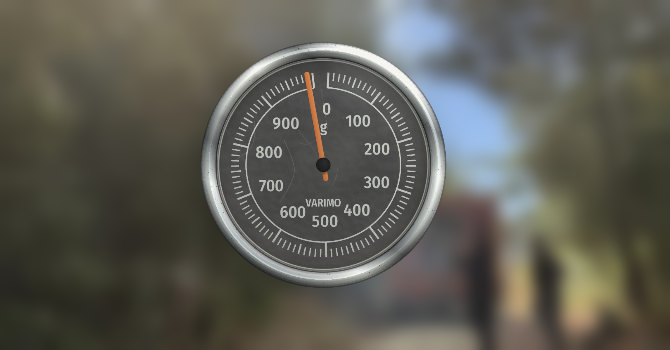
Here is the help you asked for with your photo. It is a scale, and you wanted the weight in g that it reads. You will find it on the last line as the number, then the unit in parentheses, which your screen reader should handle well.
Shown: 990 (g)
